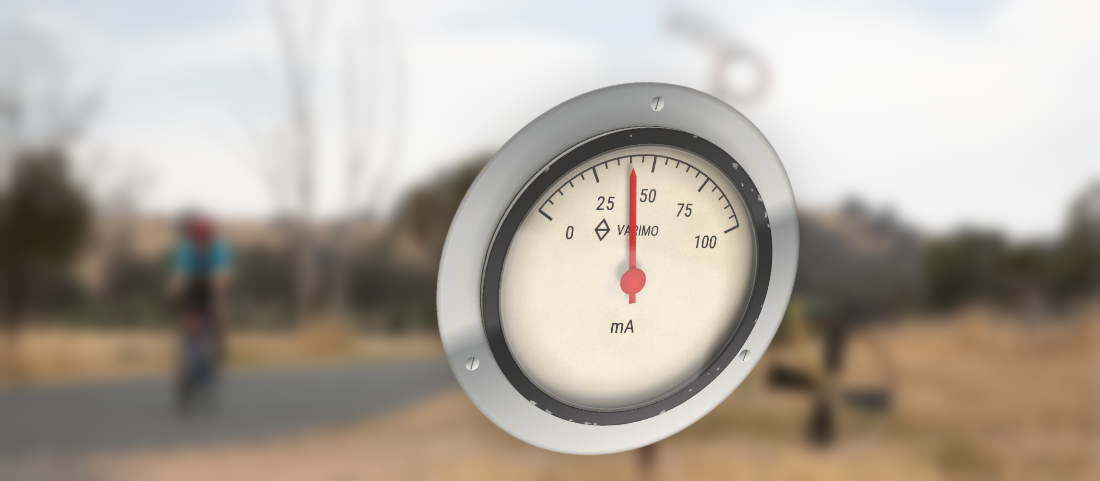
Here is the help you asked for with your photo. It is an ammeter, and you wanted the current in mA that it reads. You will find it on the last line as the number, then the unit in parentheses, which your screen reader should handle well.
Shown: 40 (mA)
